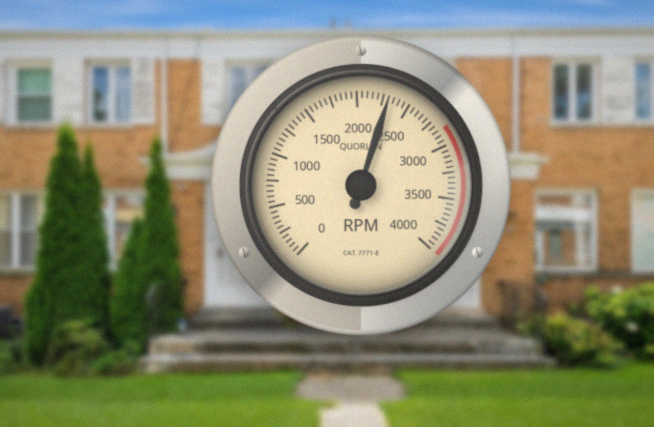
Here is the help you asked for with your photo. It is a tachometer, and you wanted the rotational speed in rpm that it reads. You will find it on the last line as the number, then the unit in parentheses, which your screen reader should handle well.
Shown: 2300 (rpm)
